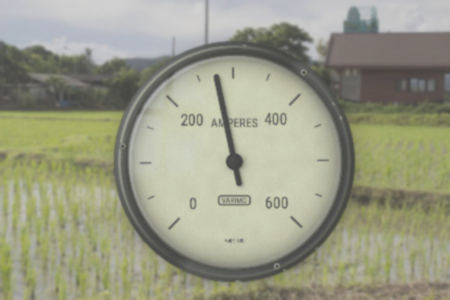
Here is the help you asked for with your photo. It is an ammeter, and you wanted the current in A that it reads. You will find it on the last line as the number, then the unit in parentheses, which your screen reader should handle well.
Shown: 275 (A)
